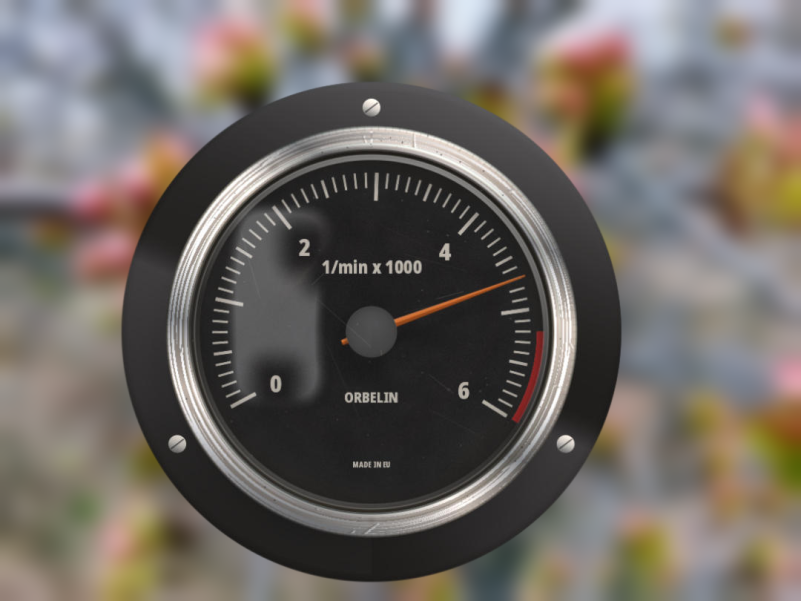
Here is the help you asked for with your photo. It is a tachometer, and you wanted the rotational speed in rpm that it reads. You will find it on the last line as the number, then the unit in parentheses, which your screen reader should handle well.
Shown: 4700 (rpm)
